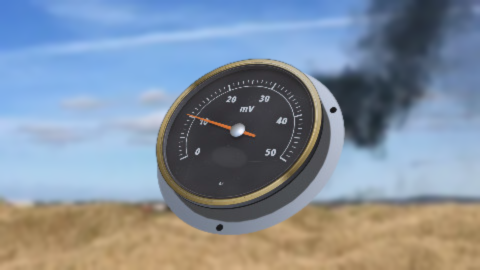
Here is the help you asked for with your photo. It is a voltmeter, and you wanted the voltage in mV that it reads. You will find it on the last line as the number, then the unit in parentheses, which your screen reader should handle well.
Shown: 10 (mV)
